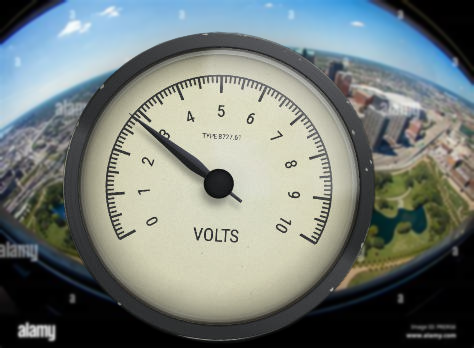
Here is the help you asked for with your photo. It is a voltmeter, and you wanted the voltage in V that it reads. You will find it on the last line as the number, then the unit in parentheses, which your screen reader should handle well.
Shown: 2.8 (V)
